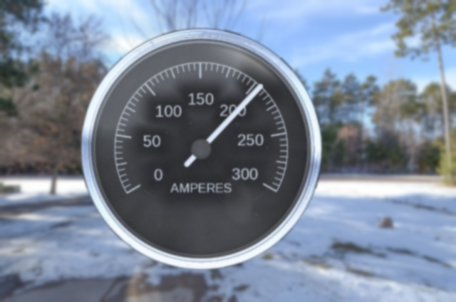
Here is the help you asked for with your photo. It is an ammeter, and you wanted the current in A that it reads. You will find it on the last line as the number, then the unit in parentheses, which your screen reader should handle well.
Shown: 205 (A)
